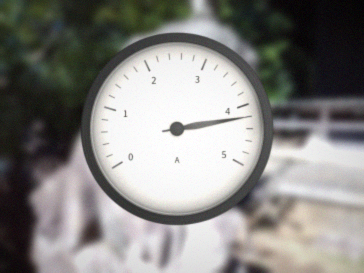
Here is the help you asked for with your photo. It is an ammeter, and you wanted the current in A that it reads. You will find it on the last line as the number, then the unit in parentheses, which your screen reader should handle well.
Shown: 4.2 (A)
